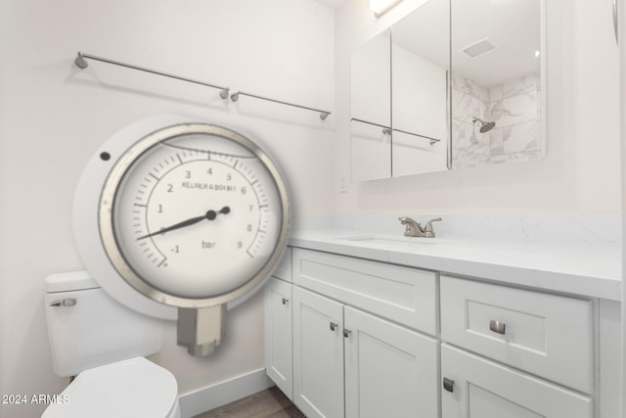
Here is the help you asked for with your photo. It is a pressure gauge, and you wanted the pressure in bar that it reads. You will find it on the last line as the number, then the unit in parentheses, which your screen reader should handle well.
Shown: 0 (bar)
